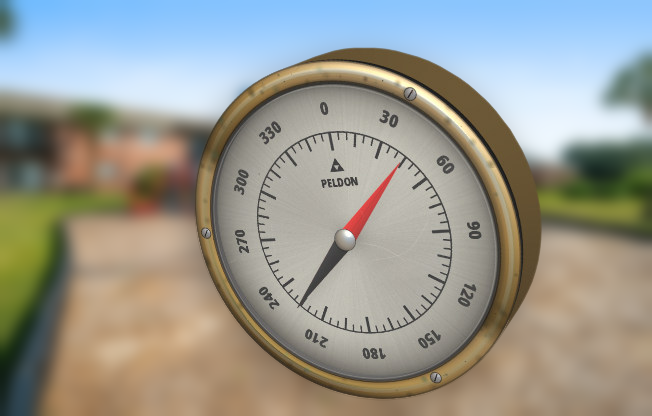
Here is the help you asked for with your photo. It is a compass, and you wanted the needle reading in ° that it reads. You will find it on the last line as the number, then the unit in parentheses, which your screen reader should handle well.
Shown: 45 (°)
